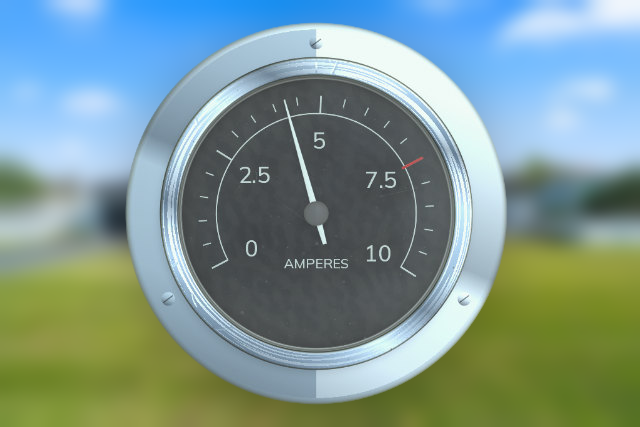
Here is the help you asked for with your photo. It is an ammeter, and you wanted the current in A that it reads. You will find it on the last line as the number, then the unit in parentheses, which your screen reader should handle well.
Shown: 4.25 (A)
